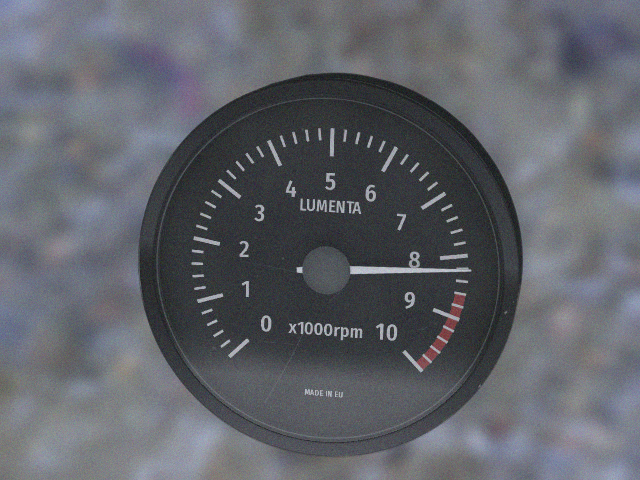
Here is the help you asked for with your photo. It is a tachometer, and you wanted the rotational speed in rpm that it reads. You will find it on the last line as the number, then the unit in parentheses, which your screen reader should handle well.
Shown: 8200 (rpm)
